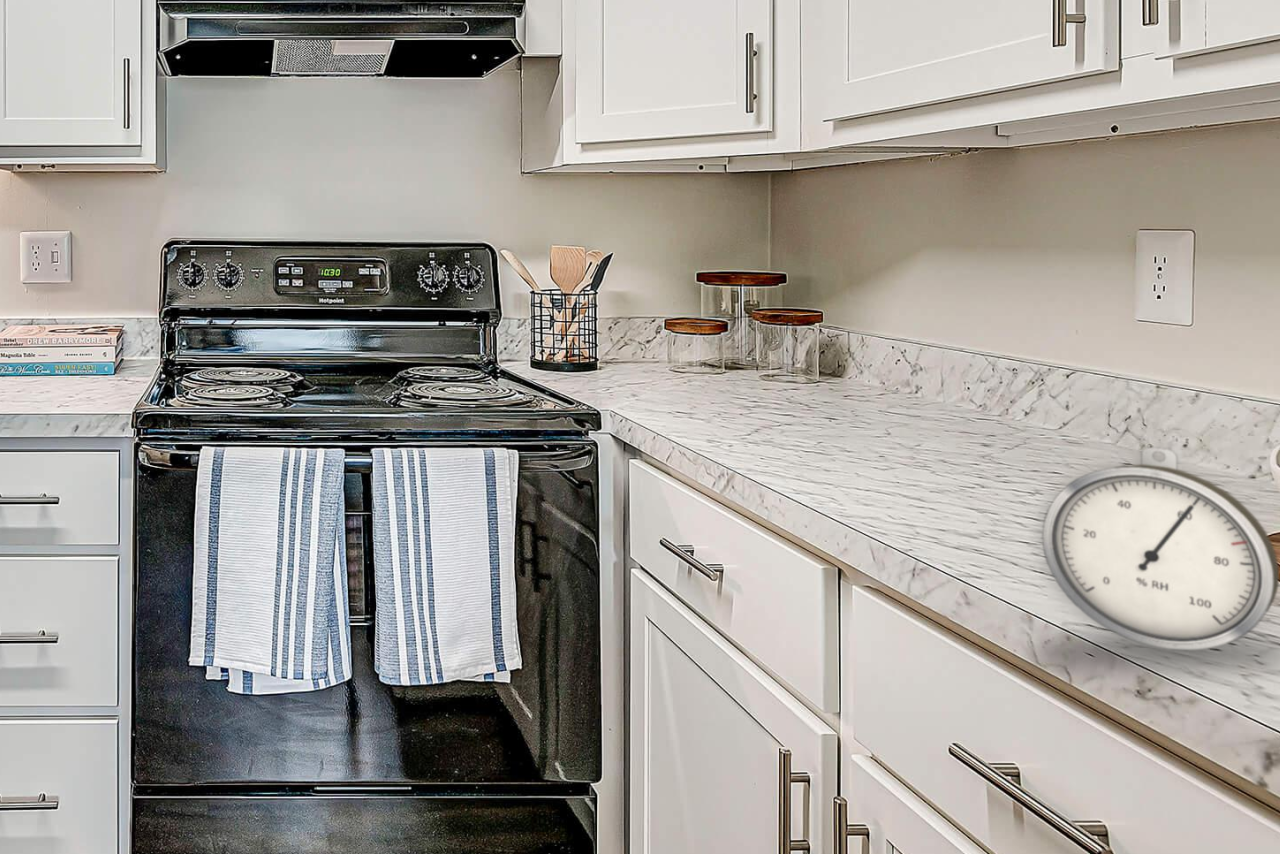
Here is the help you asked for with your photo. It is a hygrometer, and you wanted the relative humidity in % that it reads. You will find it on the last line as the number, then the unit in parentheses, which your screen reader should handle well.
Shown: 60 (%)
